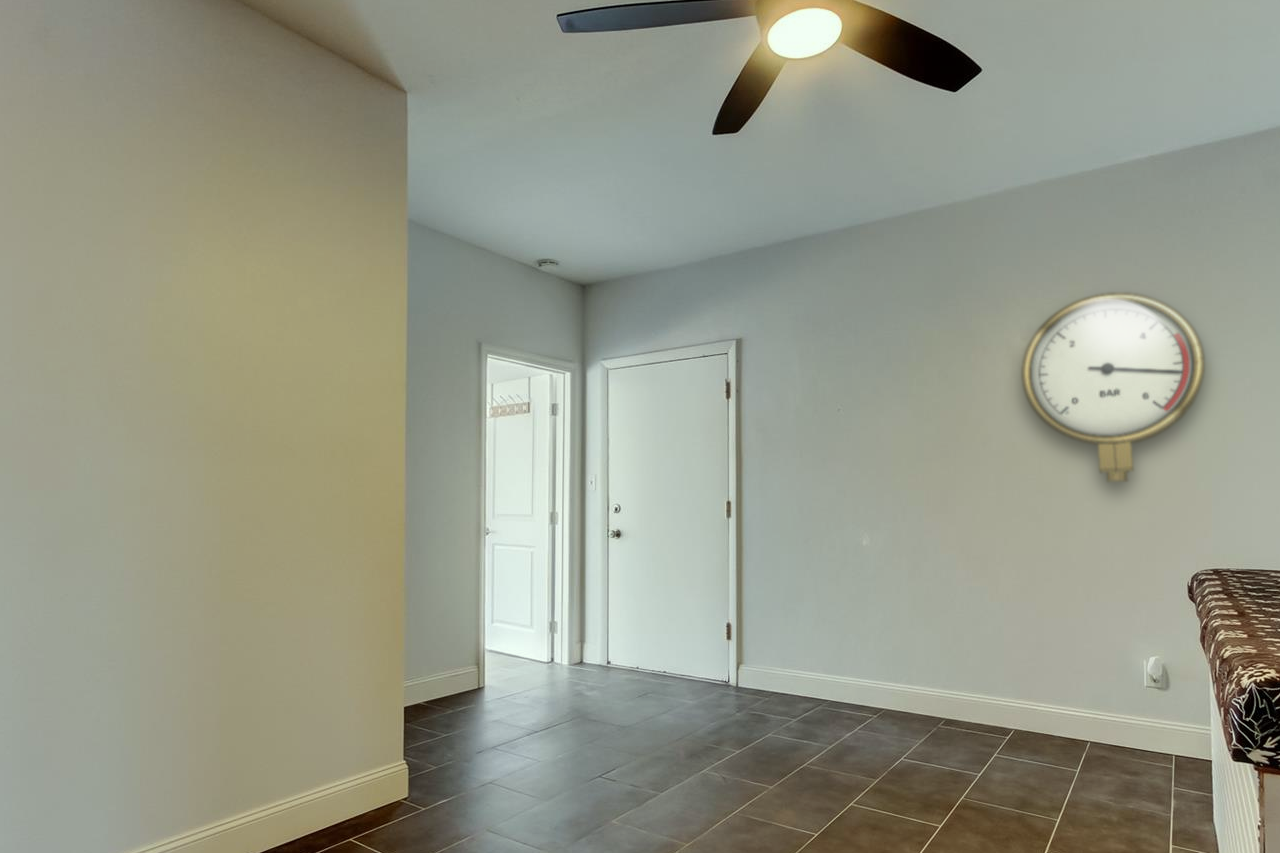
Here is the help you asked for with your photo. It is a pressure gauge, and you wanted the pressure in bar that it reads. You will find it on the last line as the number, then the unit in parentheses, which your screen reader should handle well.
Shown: 5.2 (bar)
